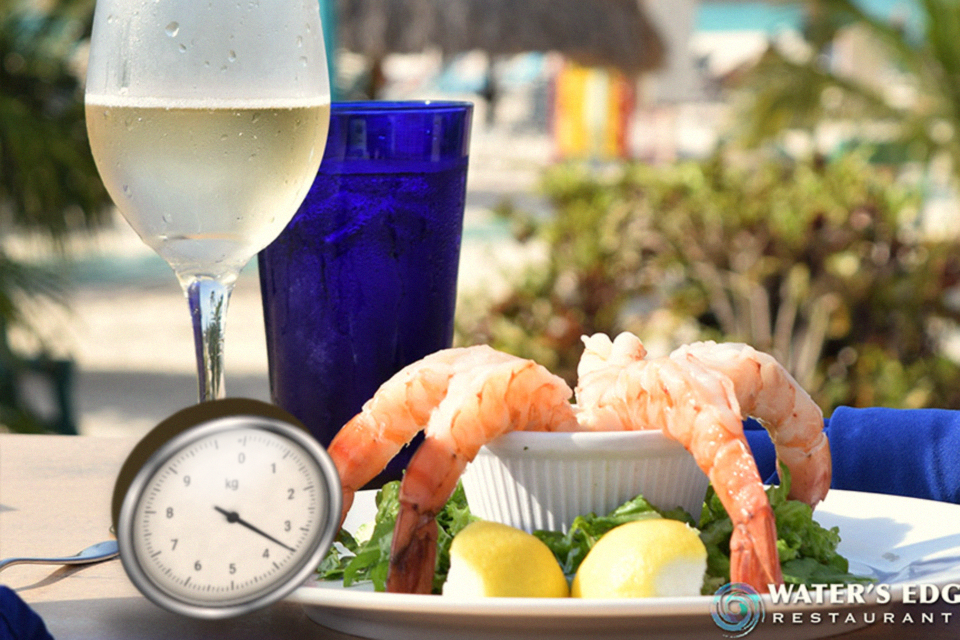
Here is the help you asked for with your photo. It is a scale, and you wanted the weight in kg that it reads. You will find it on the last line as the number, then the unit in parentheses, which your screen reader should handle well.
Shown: 3.5 (kg)
